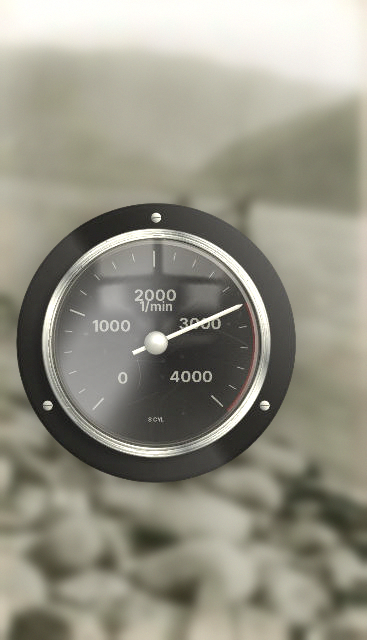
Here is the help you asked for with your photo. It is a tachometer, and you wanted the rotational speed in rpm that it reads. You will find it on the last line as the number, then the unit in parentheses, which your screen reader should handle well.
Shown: 3000 (rpm)
